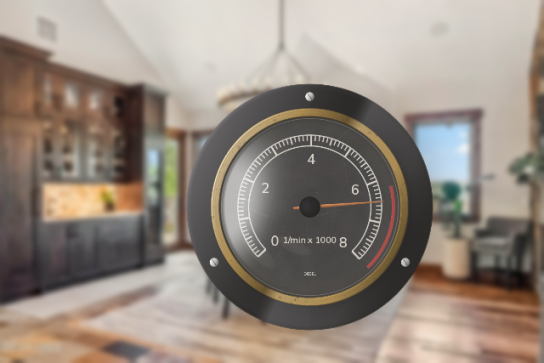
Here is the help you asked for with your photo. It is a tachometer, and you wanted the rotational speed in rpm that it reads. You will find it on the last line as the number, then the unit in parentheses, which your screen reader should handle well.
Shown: 6500 (rpm)
